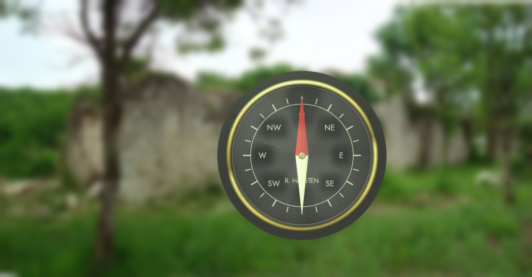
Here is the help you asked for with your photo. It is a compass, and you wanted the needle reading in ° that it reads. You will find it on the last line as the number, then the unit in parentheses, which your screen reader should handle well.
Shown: 0 (°)
